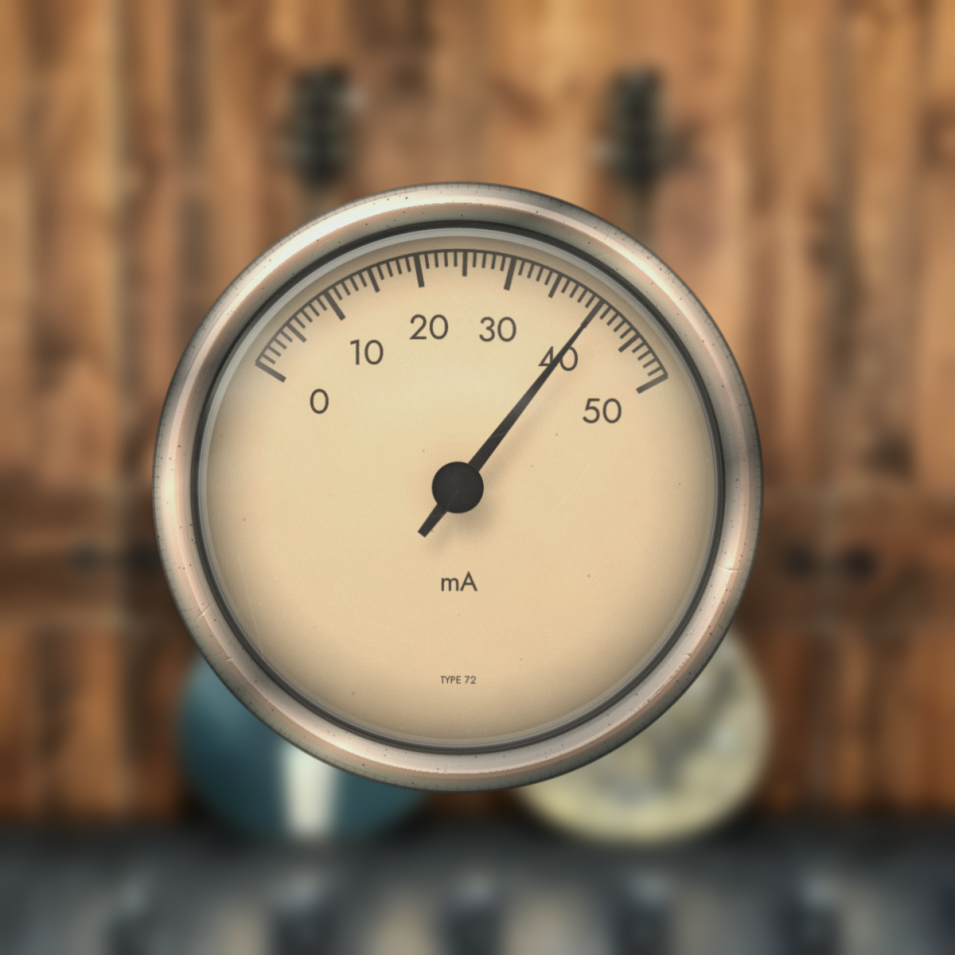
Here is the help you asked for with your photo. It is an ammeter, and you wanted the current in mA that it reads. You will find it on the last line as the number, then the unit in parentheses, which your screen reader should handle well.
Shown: 40 (mA)
